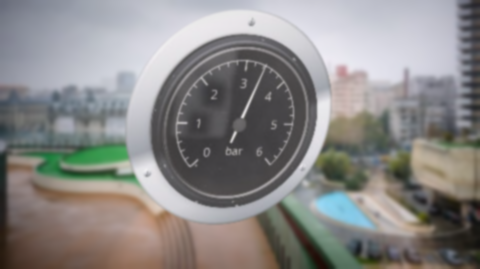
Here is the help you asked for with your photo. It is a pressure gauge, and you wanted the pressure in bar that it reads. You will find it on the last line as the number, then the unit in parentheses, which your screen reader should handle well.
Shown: 3.4 (bar)
